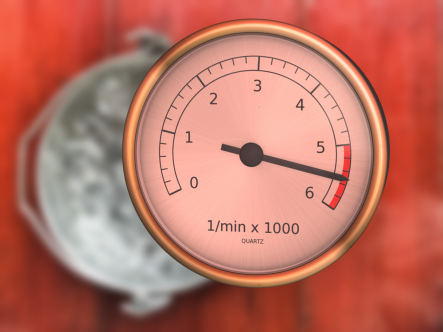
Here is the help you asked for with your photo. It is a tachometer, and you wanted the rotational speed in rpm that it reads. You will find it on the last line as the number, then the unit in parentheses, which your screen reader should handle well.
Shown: 5500 (rpm)
